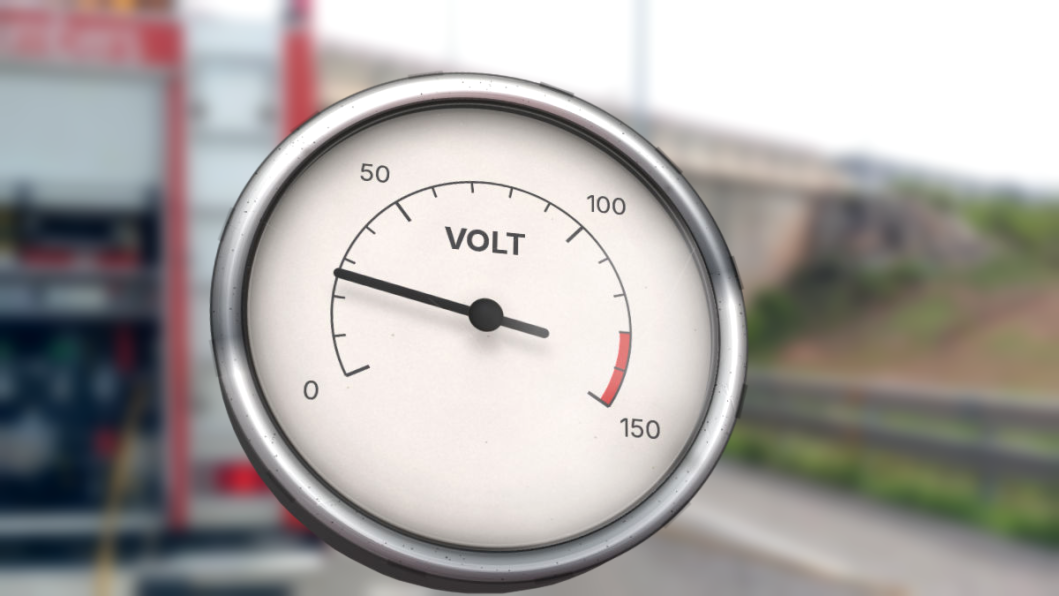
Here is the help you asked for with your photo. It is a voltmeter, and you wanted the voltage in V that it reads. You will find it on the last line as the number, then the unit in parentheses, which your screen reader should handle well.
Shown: 25 (V)
